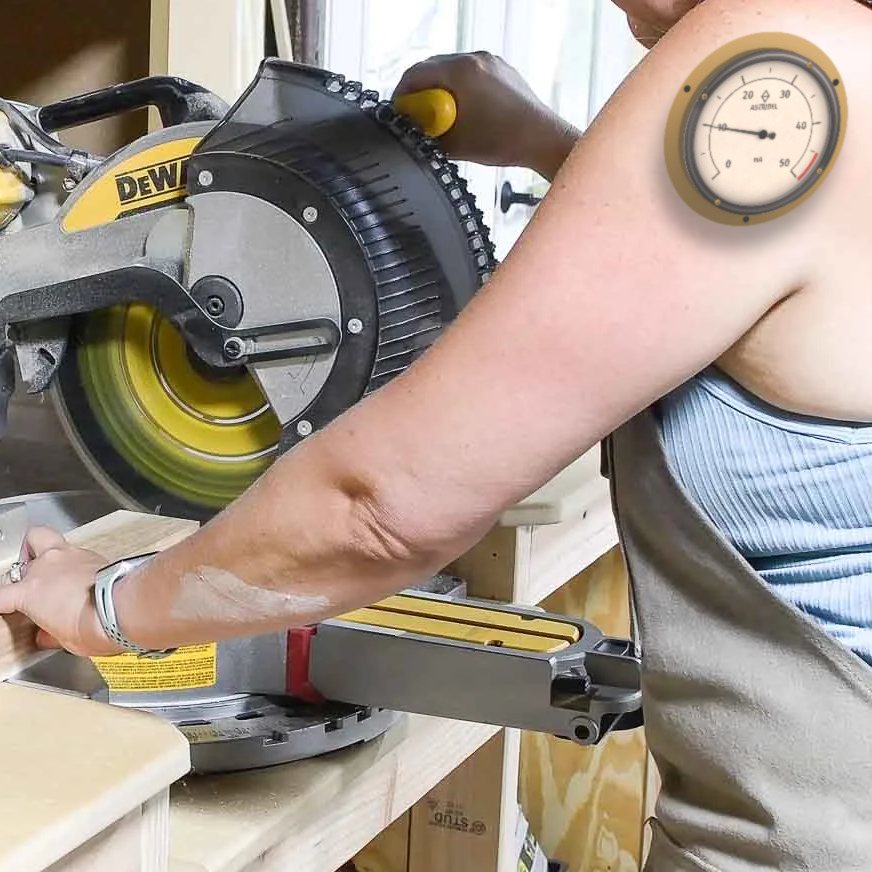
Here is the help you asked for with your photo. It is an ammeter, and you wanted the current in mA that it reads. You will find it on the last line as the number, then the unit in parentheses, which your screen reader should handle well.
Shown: 10 (mA)
